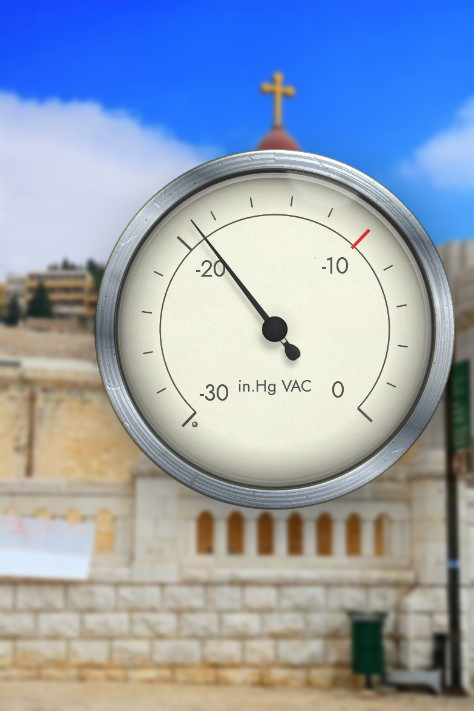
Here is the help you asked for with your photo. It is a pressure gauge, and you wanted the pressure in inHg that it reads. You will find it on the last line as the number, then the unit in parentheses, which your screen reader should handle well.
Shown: -19 (inHg)
